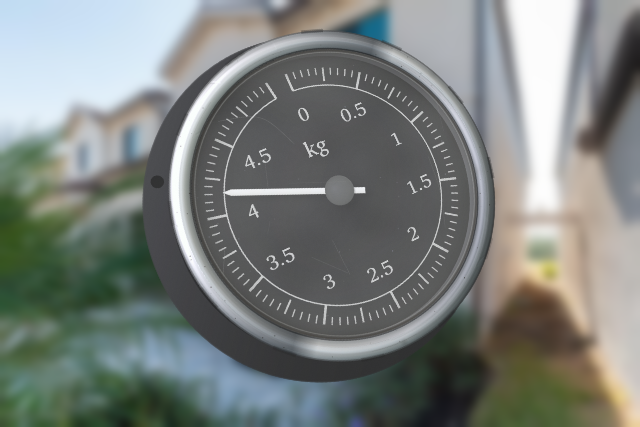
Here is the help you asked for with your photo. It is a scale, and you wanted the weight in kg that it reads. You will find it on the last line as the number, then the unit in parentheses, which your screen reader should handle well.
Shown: 4.15 (kg)
